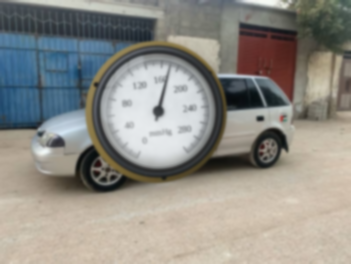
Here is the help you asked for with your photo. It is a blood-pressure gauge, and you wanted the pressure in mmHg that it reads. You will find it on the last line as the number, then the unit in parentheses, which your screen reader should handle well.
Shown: 170 (mmHg)
